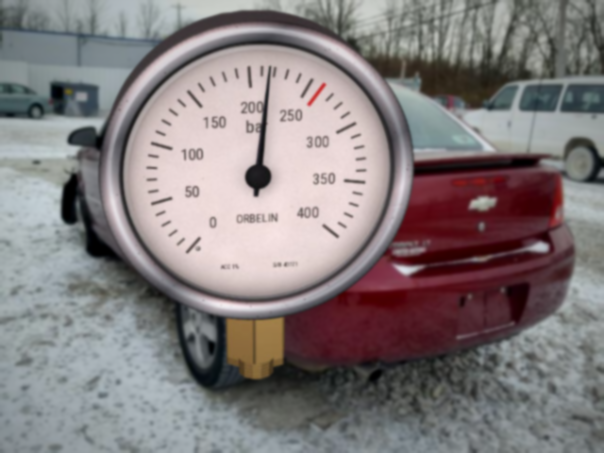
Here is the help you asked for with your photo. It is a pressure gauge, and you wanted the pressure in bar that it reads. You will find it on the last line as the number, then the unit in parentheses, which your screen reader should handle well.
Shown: 215 (bar)
